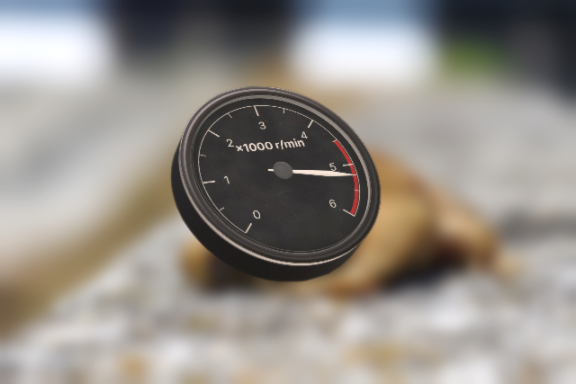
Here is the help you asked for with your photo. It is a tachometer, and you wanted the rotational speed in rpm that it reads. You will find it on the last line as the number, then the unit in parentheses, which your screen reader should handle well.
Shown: 5250 (rpm)
